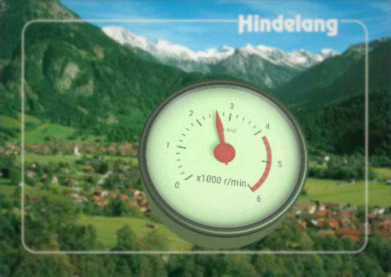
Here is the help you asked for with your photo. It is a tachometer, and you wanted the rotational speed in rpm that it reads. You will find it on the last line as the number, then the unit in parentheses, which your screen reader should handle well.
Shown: 2600 (rpm)
